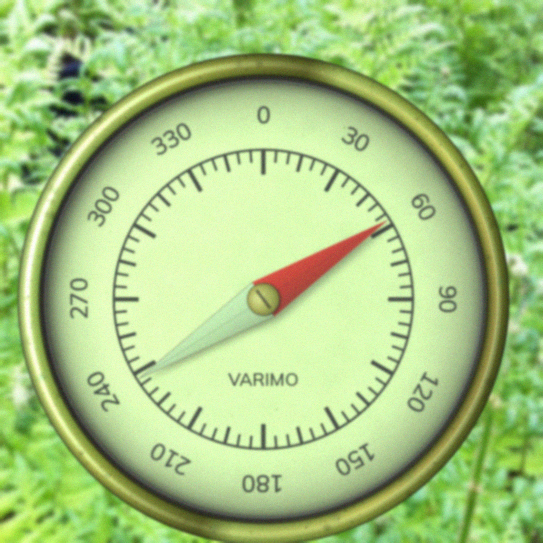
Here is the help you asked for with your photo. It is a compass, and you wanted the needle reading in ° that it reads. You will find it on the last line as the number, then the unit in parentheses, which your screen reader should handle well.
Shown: 57.5 (°)
